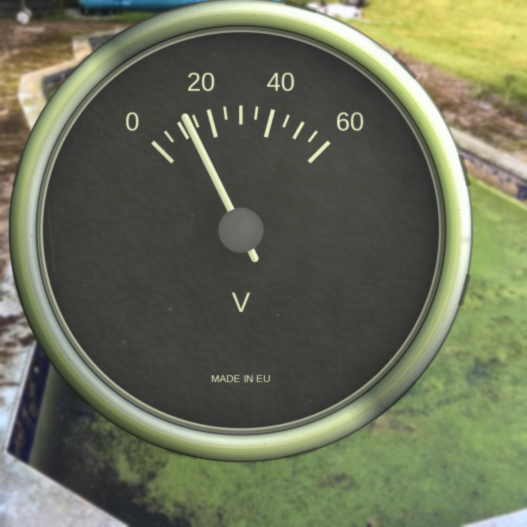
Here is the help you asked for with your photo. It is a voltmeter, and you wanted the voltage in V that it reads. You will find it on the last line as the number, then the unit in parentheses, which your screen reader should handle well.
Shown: 12.5 (V)
